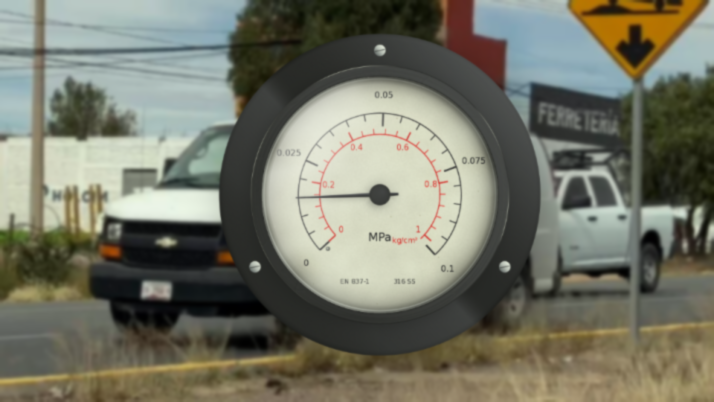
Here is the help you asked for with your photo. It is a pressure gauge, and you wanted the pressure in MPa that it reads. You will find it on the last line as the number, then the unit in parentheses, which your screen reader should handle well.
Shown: 0.015 (MPa)
